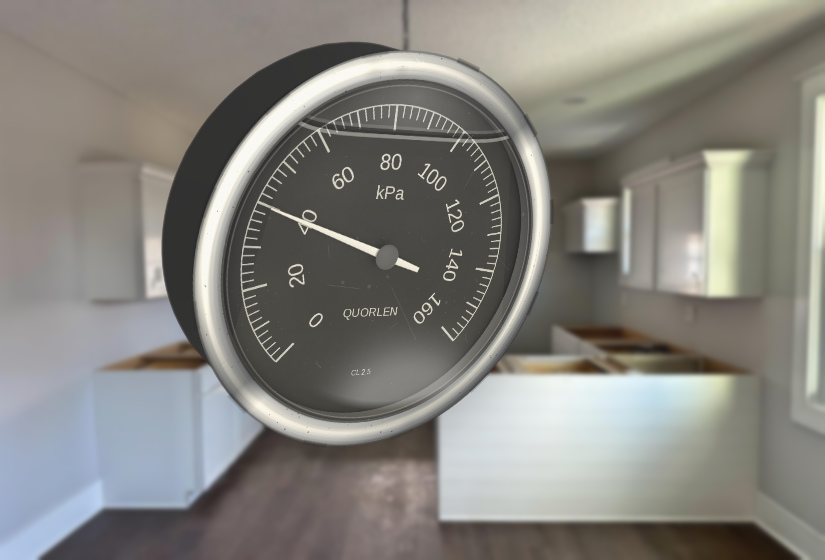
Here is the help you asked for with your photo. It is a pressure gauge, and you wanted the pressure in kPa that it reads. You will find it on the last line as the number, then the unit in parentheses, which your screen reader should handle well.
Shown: 40 (kPa)
